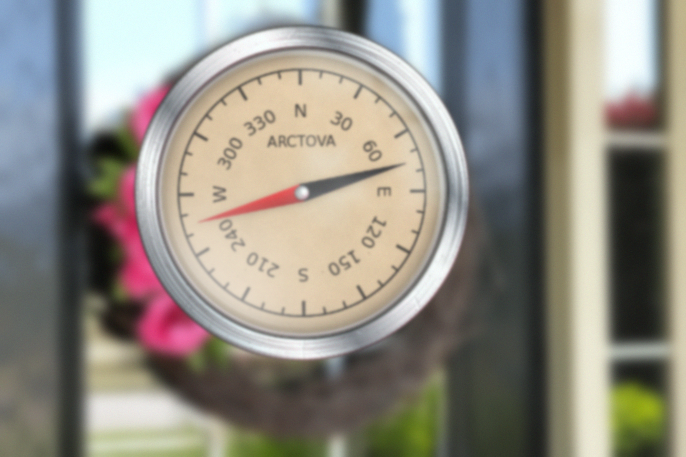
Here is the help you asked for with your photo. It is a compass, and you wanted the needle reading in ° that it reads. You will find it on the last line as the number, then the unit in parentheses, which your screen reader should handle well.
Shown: 255 (°)
